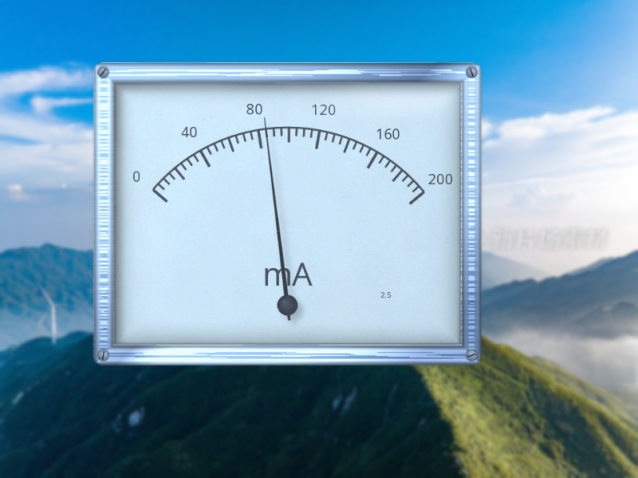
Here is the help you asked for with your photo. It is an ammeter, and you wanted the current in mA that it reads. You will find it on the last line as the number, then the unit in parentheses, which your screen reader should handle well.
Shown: 85 (mA)
